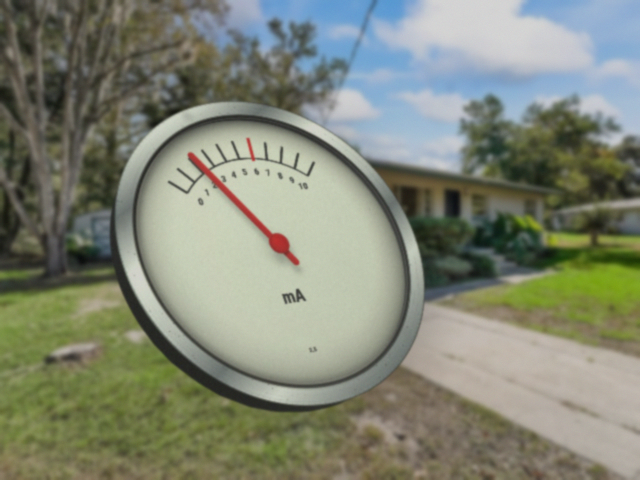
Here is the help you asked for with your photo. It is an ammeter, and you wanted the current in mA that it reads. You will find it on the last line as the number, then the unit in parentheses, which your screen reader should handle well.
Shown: 2 (mA)
